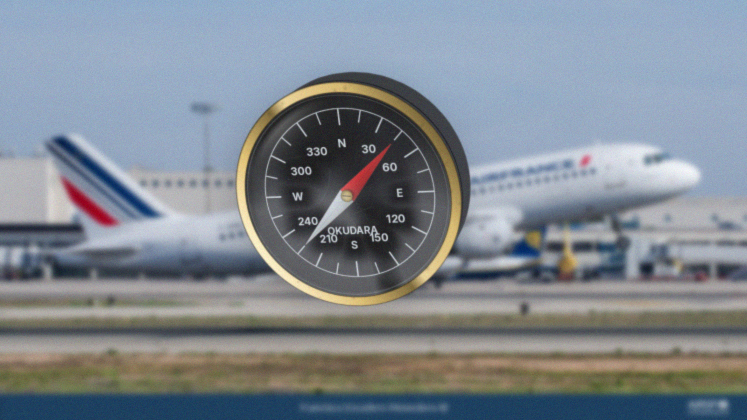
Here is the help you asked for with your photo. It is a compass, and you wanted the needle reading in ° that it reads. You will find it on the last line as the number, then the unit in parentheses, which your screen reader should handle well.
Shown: 45 (°)
